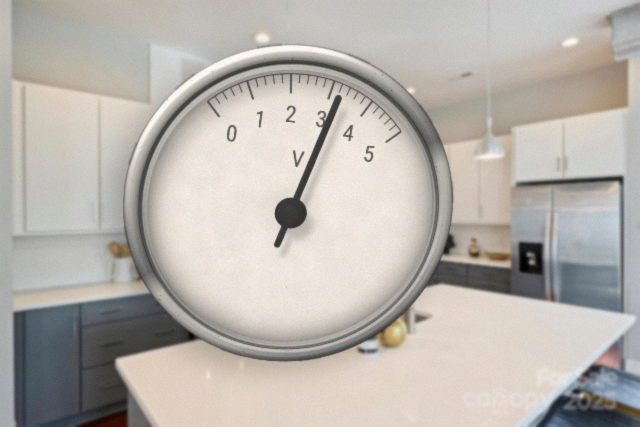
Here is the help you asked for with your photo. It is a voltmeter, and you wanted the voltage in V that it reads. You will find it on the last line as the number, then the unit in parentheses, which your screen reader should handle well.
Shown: 3.2 (V)
